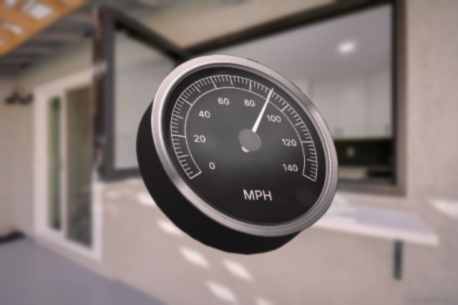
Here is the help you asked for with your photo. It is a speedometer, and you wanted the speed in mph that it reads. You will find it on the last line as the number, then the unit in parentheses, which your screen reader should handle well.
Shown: 90 (mph)
